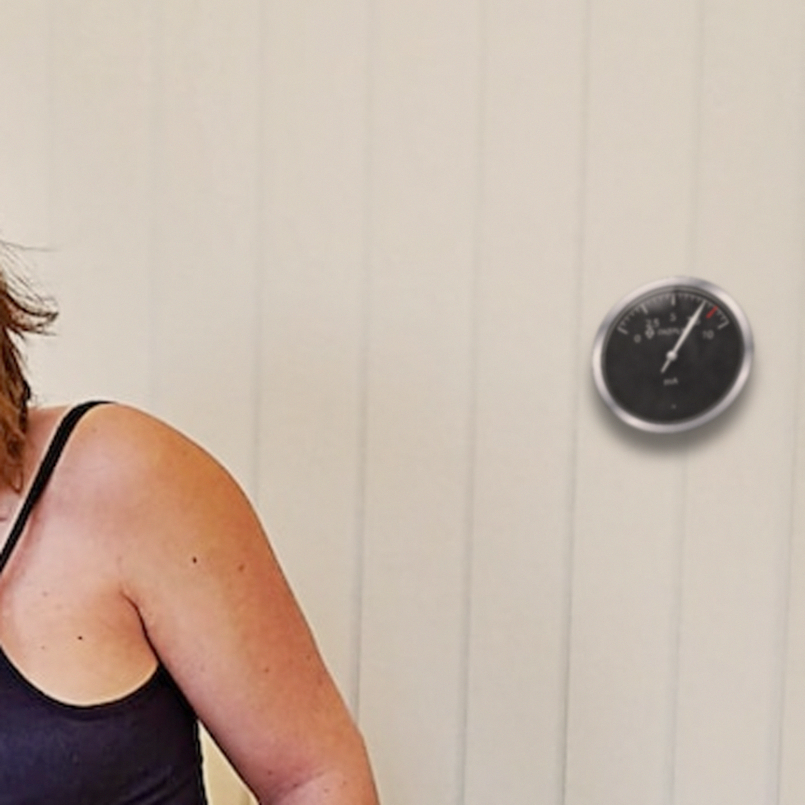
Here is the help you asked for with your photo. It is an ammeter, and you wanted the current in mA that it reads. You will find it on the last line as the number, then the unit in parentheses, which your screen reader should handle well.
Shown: 7.5 (mA)
